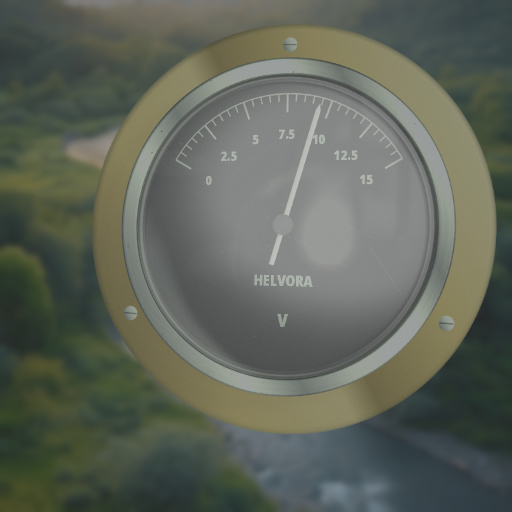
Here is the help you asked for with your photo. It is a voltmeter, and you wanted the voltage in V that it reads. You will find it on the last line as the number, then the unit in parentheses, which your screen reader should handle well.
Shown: 9.5 (V)
